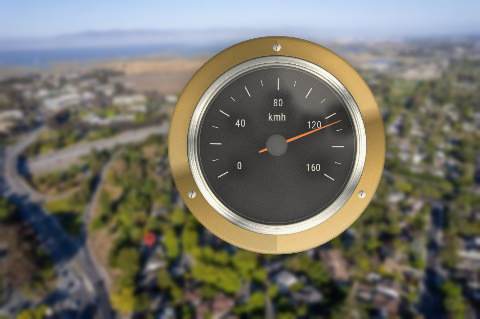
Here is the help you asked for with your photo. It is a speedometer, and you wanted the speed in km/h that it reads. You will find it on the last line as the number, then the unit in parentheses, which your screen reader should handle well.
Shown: 125 (km/h)
